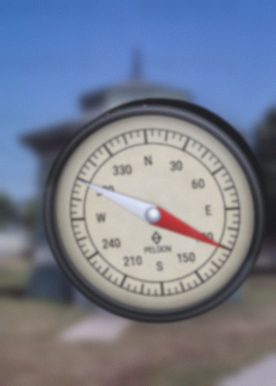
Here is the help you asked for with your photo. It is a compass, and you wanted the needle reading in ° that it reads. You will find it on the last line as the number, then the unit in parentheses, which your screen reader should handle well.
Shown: 120 (°)
